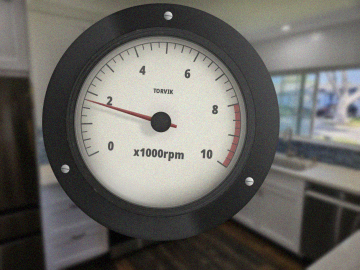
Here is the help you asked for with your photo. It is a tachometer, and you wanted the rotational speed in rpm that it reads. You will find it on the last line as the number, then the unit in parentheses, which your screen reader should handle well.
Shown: 1750 (rpm)
